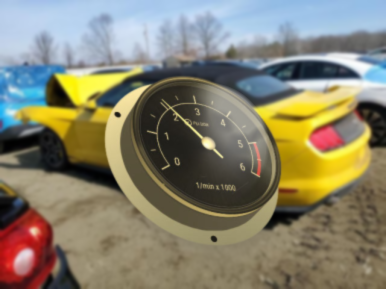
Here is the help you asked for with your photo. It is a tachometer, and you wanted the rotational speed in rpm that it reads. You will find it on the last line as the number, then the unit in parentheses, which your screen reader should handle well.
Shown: 2000 (rpm)
